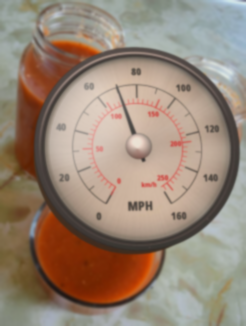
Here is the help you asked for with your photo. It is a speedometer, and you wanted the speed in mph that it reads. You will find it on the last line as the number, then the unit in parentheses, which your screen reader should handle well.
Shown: 70 (mph)
